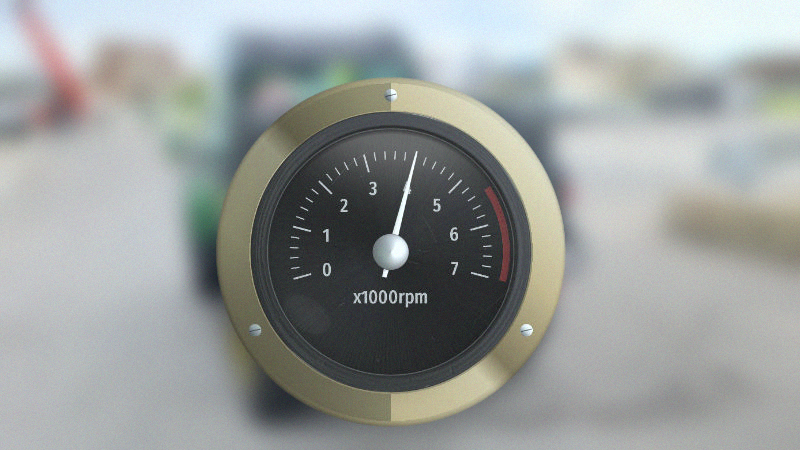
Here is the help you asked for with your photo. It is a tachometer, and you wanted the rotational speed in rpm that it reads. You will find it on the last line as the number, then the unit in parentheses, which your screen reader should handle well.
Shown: 4000 (rpm)
